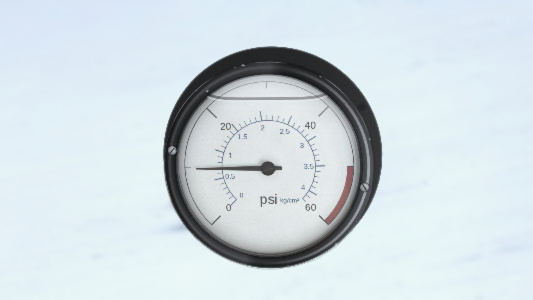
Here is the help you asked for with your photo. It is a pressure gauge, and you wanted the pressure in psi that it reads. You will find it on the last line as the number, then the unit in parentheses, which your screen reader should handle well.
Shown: 10 (psi)
